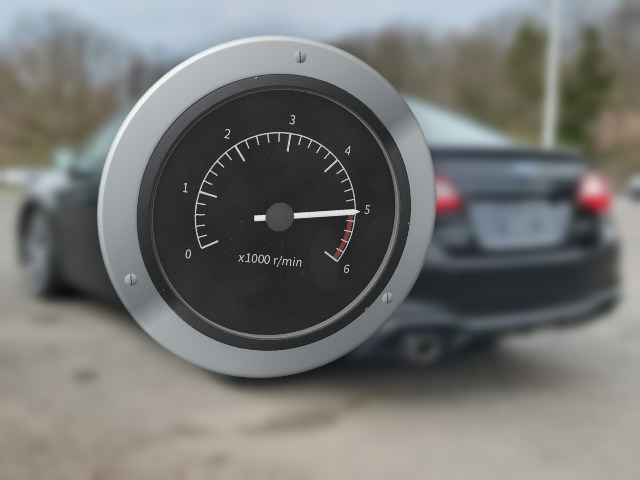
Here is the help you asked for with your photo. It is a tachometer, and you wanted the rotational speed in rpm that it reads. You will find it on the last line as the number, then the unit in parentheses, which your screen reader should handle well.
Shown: 5000 (rpm)
